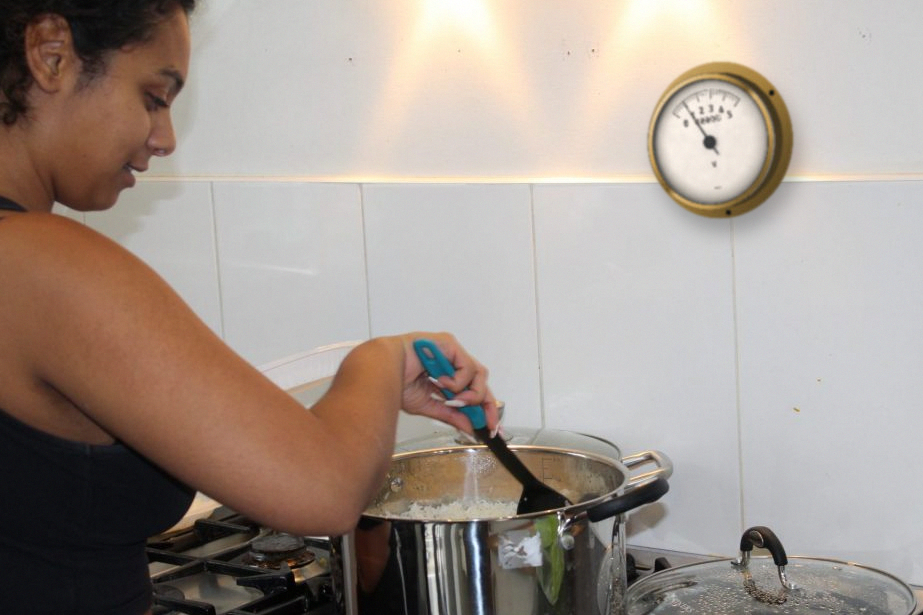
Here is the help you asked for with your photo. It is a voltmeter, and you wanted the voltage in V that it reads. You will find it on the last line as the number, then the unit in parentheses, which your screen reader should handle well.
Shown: 1 (V)
